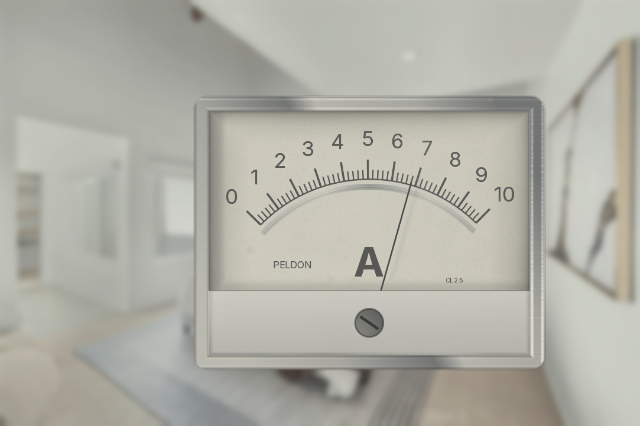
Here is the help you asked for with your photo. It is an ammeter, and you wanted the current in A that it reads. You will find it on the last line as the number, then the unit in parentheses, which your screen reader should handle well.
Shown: 6.8 (A)
